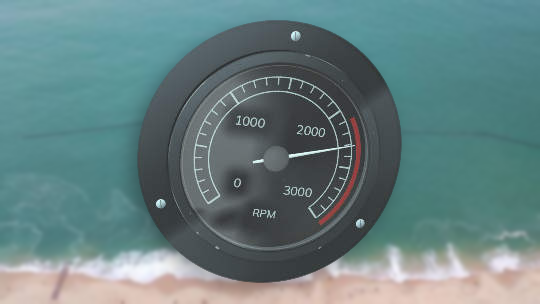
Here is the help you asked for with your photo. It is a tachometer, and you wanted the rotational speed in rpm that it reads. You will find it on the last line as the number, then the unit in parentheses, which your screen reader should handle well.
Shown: 2300 (rpm)
